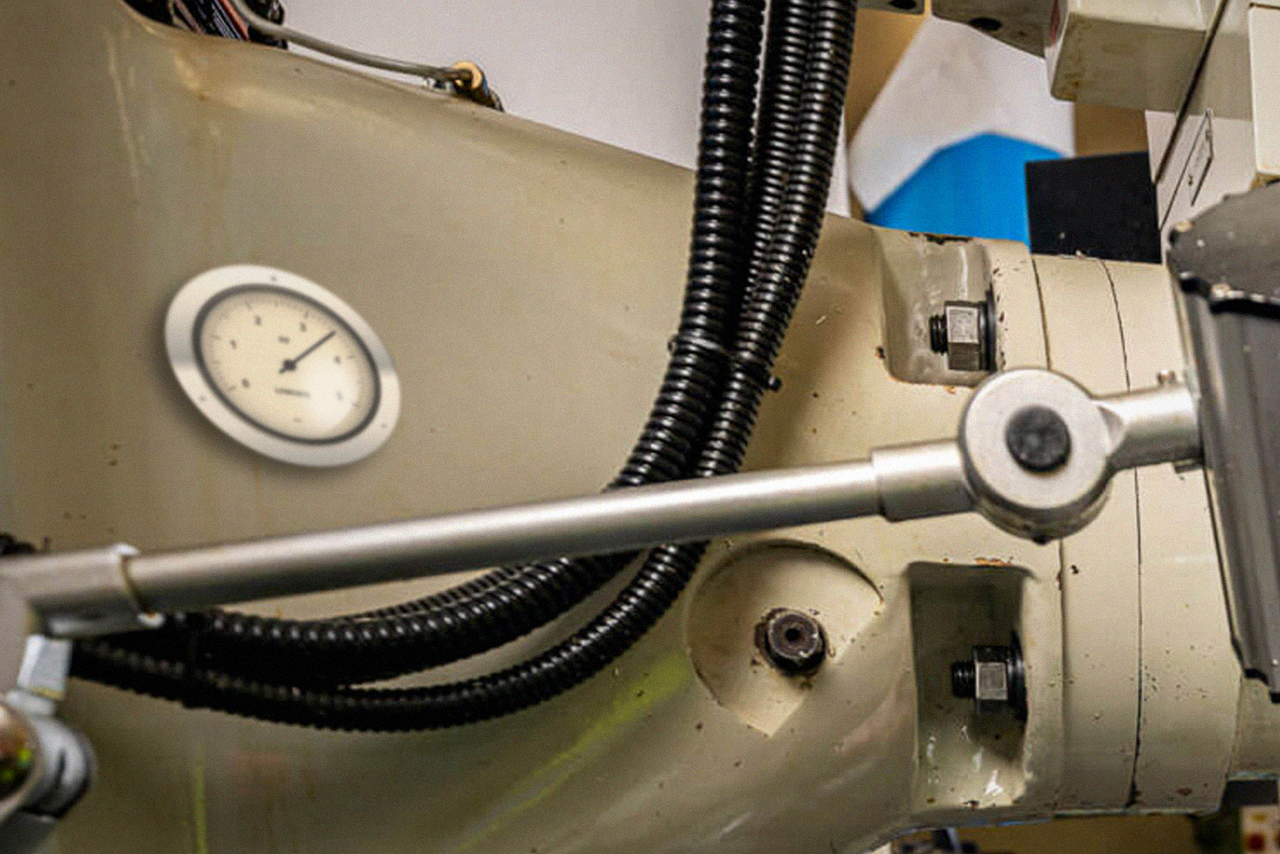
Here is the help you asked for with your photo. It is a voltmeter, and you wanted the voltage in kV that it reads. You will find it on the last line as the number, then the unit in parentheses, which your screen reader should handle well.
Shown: 3.5 (kV)
